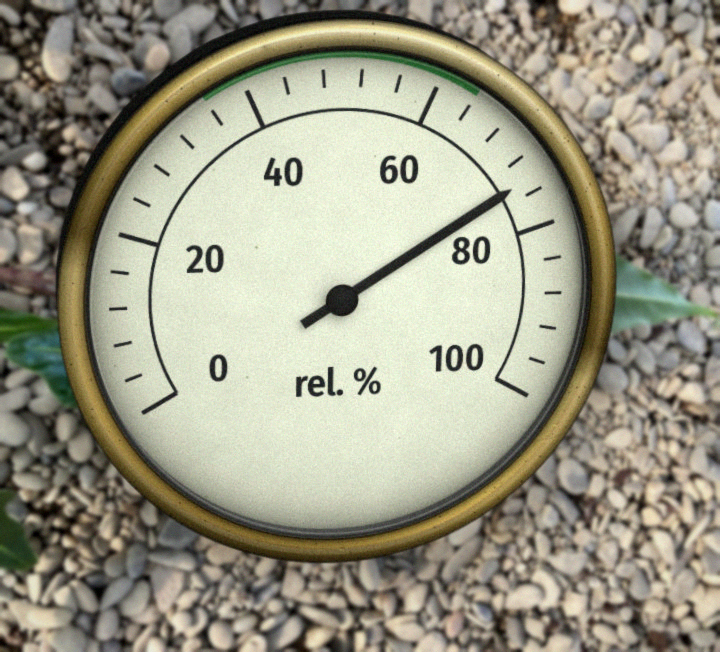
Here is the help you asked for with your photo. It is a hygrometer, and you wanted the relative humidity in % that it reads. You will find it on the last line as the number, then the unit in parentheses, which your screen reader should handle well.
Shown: 74 (%)
